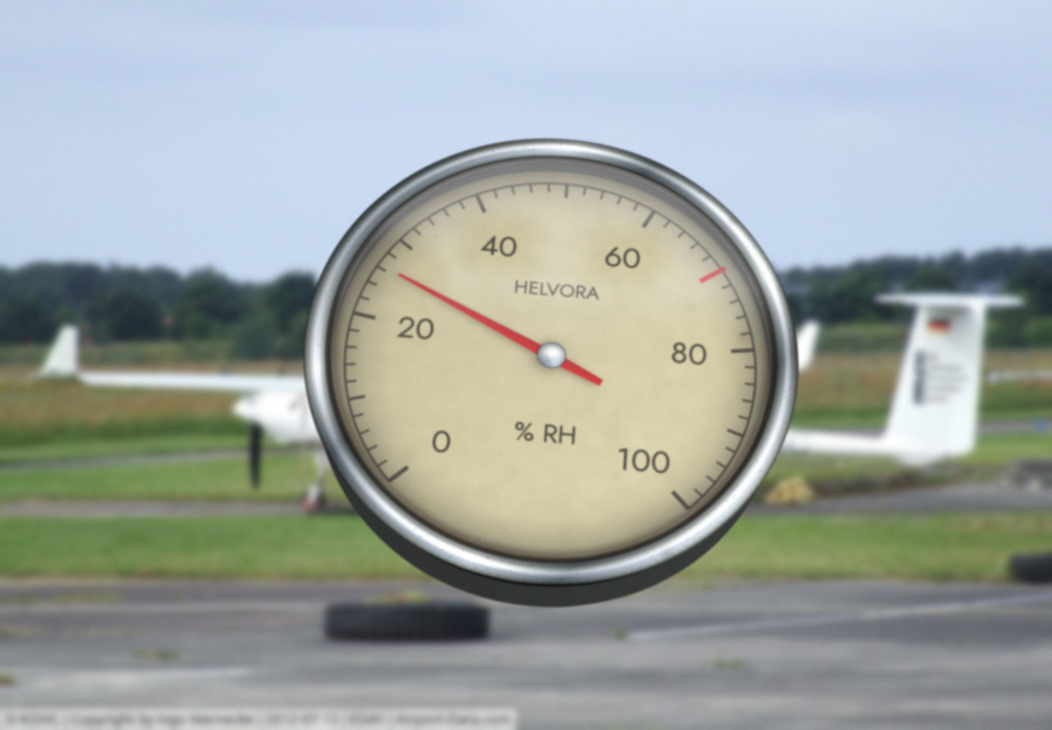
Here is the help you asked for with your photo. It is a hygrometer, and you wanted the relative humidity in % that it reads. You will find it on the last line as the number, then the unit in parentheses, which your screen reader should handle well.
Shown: 26 (%)
